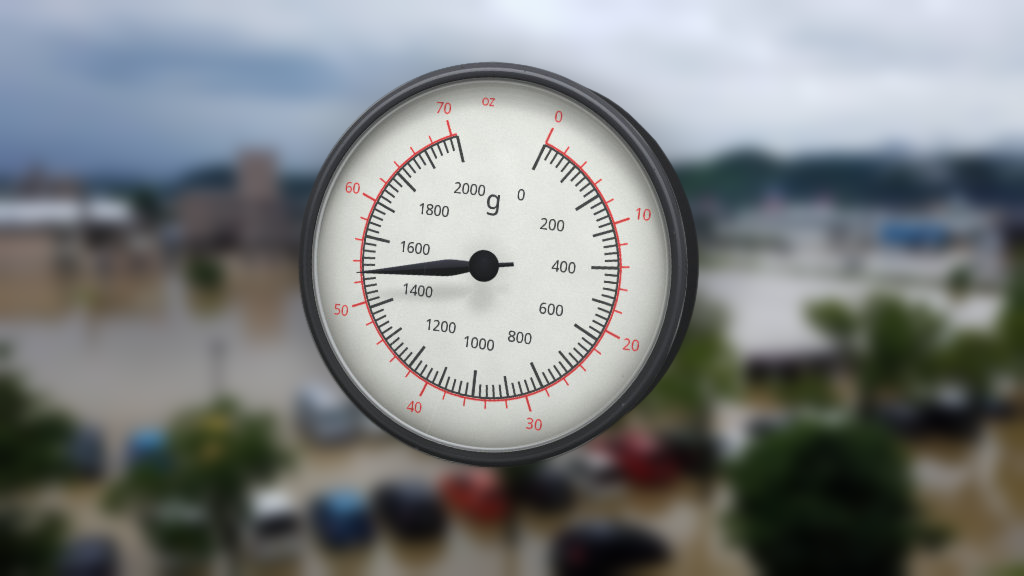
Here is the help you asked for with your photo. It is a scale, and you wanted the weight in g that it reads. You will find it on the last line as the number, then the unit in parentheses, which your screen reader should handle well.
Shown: 1500 (g)
